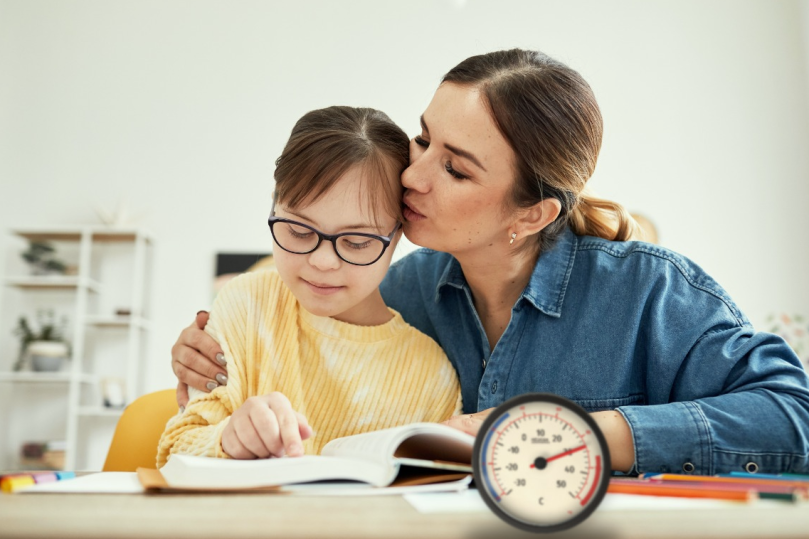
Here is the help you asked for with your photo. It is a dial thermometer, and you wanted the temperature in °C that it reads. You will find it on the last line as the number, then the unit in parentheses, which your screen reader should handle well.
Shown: 30 (°C)
